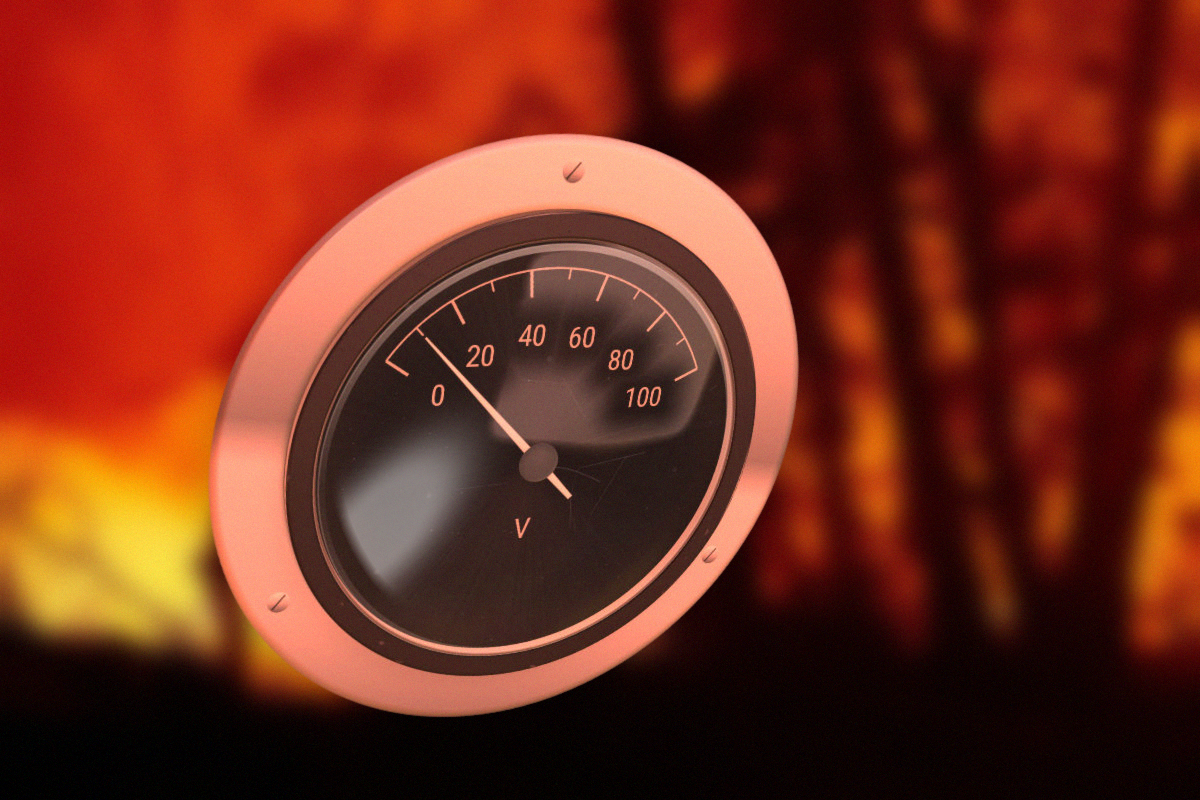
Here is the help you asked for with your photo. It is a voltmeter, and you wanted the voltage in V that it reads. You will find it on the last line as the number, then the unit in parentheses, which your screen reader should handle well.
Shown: 10 (V)
